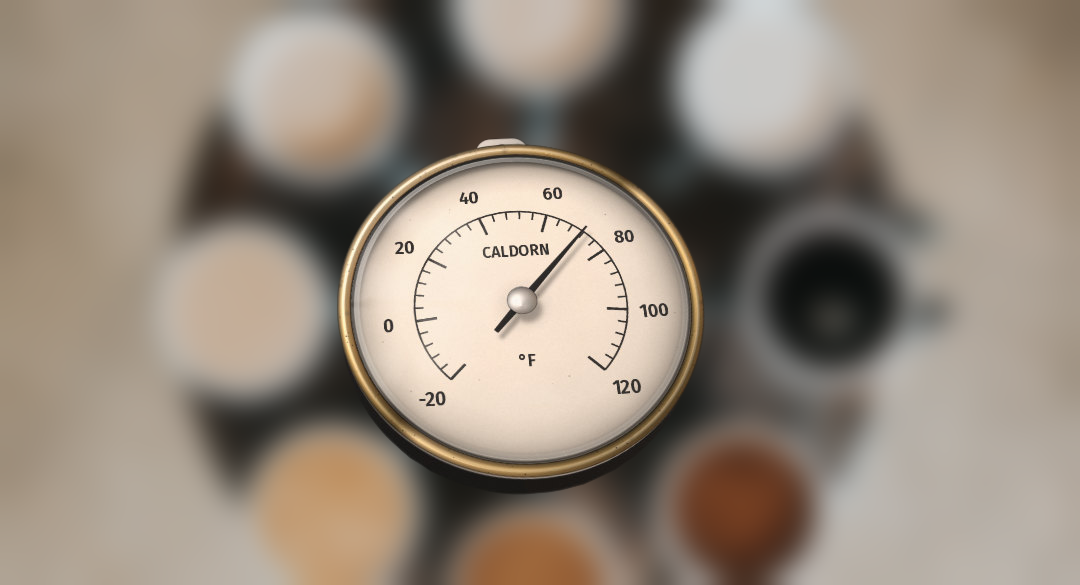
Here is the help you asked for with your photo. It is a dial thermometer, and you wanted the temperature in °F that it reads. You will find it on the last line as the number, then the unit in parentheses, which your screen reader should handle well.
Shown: 72 (°F)
